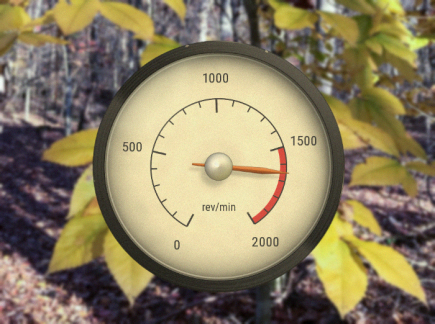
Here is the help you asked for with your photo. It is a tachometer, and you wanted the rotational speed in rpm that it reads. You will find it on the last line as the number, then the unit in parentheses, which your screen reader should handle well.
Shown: 1650 (rpm)
